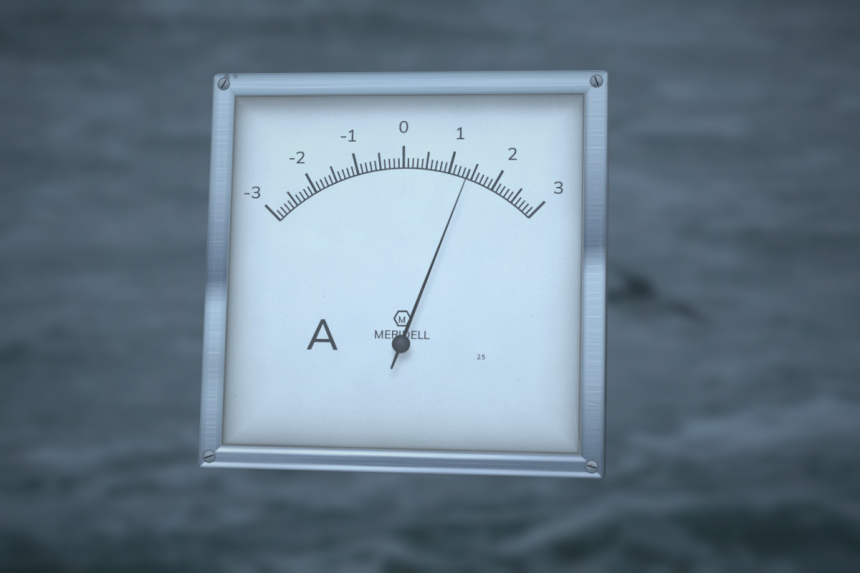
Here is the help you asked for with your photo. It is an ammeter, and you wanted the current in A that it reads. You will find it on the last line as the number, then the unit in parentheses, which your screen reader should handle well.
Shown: 1.4 (A)
